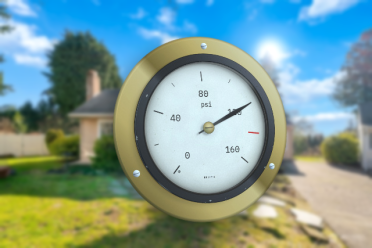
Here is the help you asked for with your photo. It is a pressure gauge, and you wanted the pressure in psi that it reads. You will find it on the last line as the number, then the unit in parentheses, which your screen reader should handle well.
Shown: 120 (psi)
